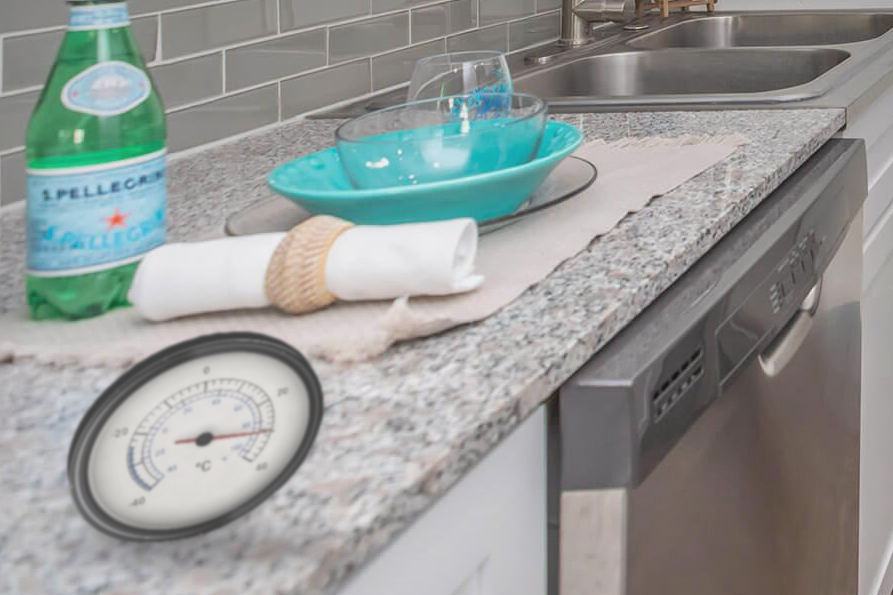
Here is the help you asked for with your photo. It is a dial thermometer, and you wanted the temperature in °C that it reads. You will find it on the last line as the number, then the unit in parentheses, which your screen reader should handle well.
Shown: 30 (°C)
